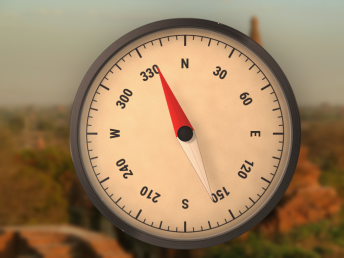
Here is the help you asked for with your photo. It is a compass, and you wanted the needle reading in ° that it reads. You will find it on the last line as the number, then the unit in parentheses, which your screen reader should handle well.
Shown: 337.5 (°)
